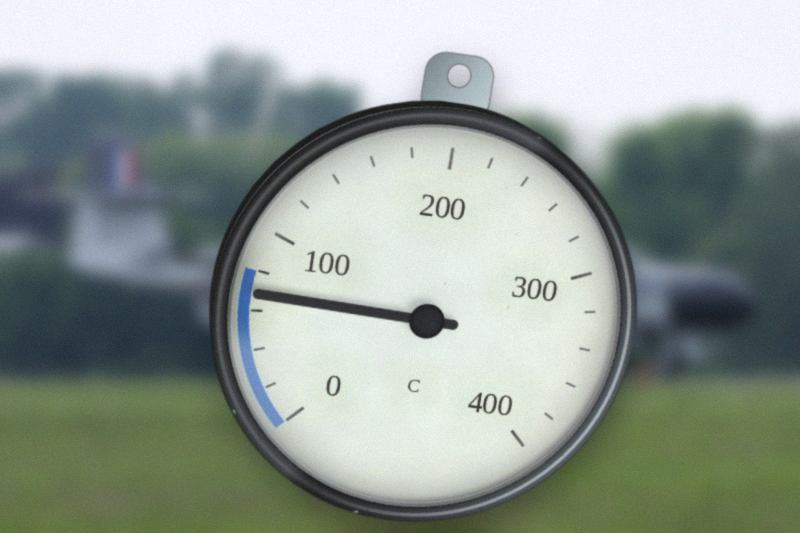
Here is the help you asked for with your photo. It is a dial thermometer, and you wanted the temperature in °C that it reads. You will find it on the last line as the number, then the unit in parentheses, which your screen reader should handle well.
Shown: 70 (°C)
